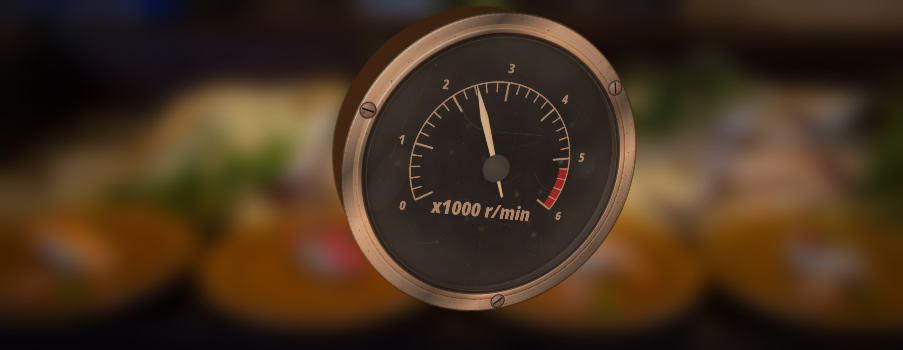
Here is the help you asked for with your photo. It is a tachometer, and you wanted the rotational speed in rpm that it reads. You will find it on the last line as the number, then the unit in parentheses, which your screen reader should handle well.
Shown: 2400 (rpm)
